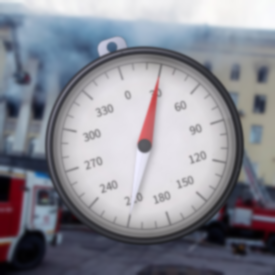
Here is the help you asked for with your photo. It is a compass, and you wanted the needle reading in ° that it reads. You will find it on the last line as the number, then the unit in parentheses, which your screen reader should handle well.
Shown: 30 (°)
